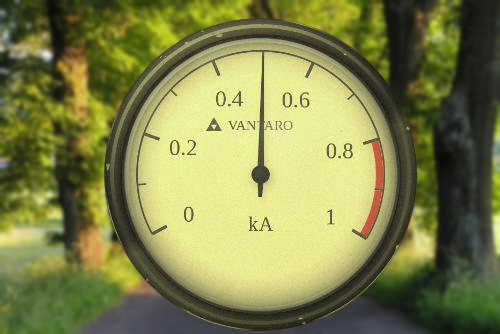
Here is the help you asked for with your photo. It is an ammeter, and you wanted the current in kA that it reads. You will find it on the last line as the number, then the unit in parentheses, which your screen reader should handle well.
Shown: 0.5 (kA)
